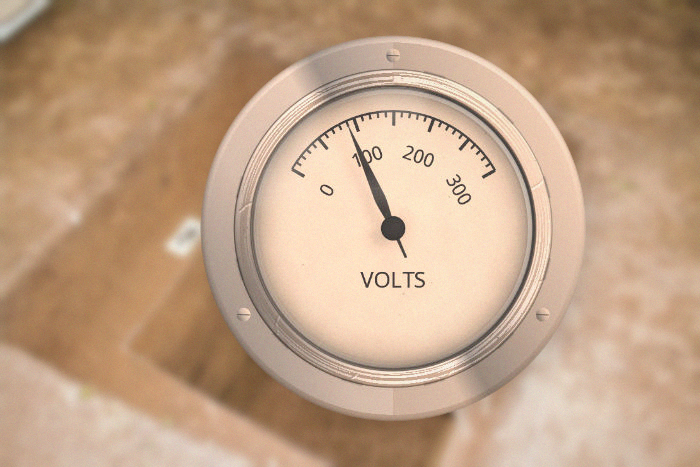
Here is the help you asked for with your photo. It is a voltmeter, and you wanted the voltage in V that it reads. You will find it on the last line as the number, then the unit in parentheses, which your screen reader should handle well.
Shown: 90 (V)
